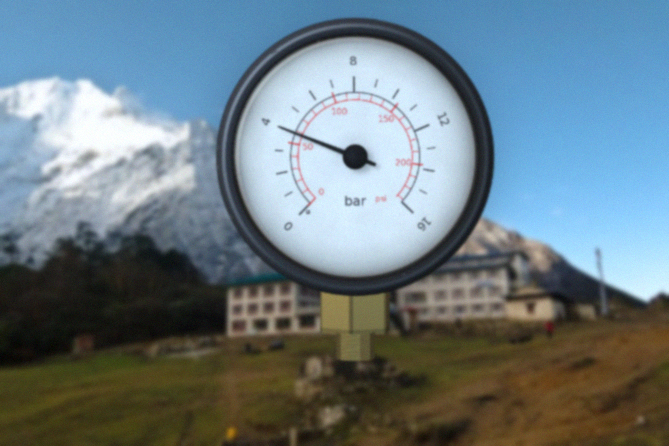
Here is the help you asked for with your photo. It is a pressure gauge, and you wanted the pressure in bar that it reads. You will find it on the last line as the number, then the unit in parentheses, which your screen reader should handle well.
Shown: 4 (bar)
